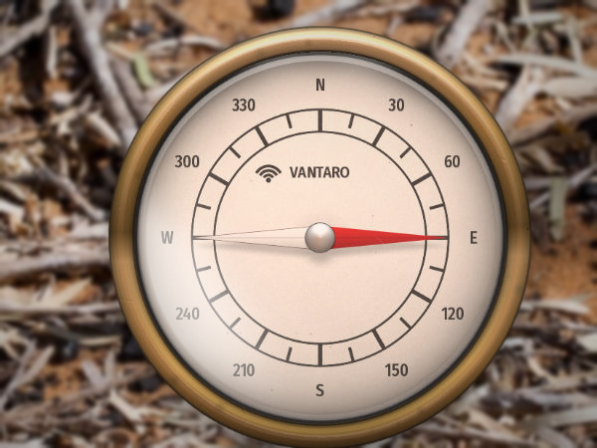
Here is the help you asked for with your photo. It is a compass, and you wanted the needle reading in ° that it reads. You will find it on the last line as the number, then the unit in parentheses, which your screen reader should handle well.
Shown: 90 (°)
